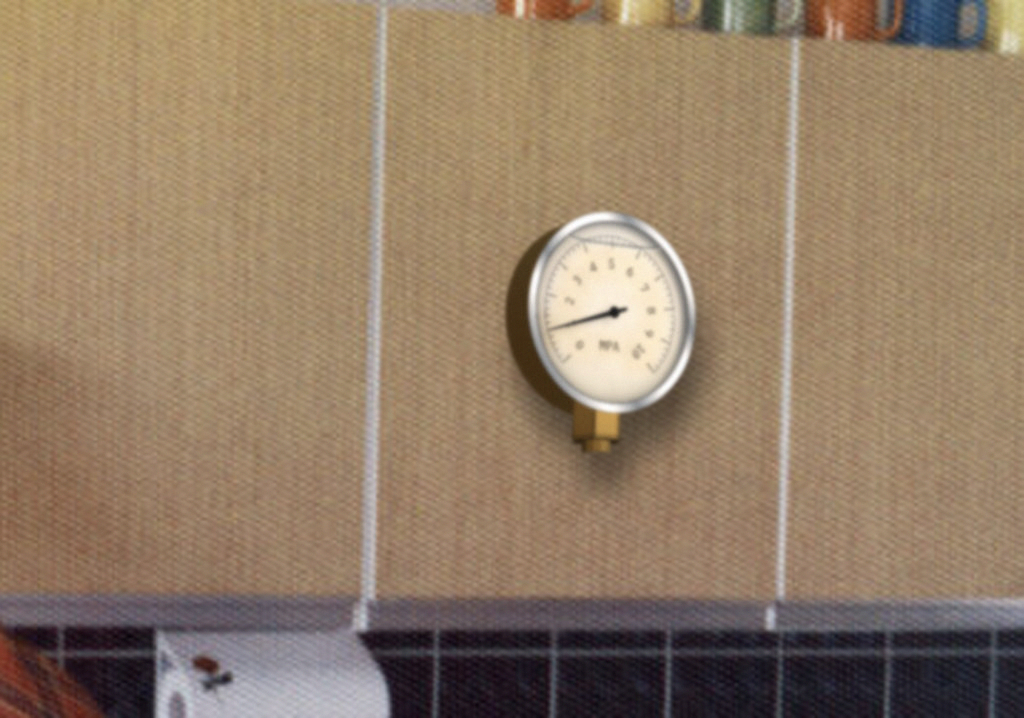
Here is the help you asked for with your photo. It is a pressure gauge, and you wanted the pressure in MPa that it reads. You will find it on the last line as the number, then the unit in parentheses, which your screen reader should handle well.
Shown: 1 (MPa)
